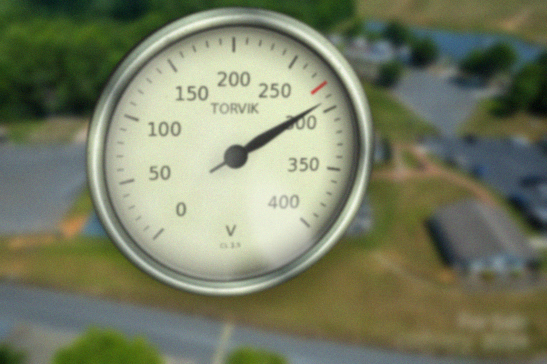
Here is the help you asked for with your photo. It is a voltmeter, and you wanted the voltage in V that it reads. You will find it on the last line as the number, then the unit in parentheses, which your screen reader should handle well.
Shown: 290 (V)
